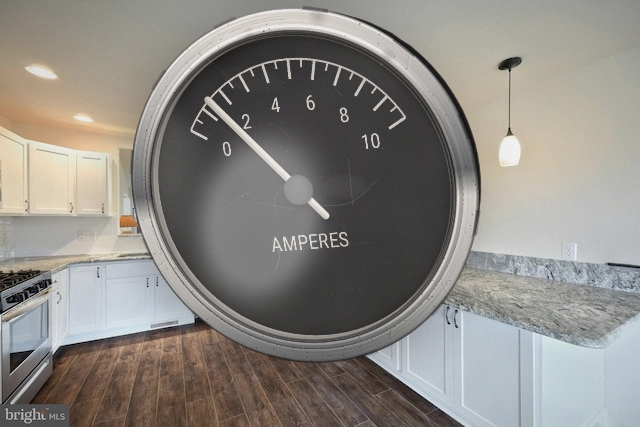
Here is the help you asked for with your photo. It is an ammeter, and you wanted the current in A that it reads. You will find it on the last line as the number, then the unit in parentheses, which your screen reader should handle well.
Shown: 1.5 (A)
